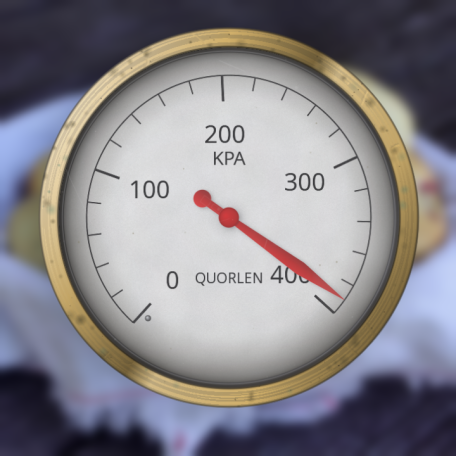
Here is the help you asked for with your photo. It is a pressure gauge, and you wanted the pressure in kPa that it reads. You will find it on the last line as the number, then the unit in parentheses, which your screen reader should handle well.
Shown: 390 (kPa)
